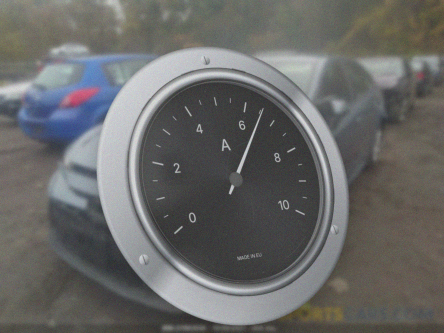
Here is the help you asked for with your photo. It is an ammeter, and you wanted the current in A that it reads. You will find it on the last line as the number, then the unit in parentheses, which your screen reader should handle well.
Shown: 6.5 (A)
